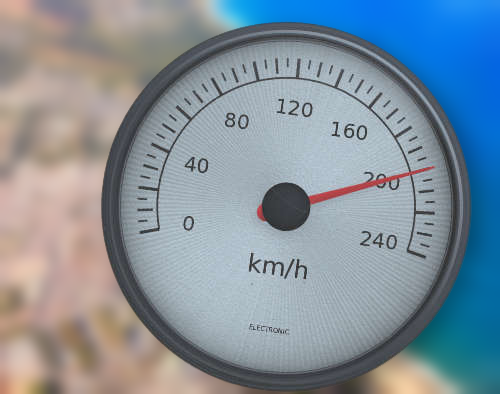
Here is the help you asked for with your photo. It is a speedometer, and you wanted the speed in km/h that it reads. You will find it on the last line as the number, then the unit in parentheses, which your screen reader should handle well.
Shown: 200 (km/h)
